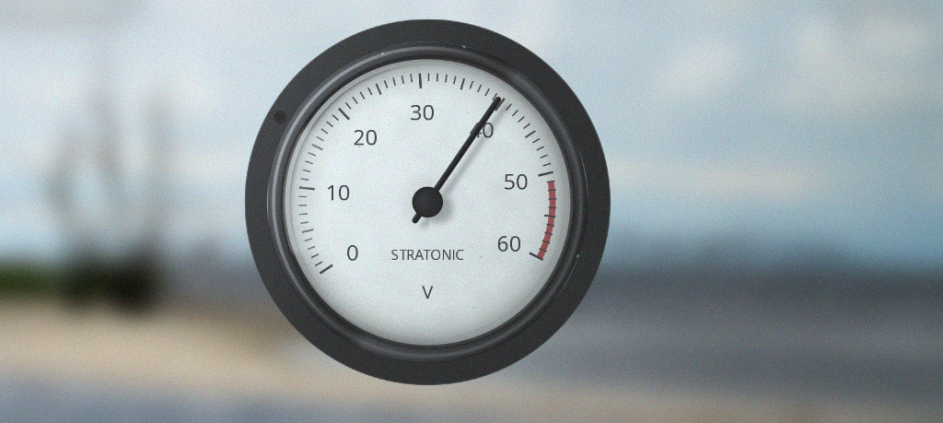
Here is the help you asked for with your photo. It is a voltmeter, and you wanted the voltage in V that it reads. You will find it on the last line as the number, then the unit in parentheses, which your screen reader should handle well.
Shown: 39.5 (V)
